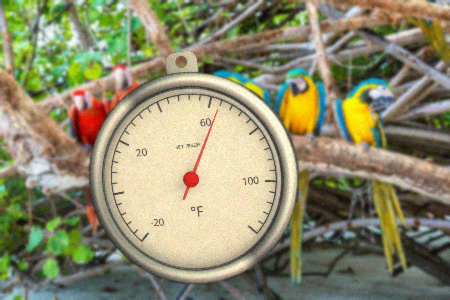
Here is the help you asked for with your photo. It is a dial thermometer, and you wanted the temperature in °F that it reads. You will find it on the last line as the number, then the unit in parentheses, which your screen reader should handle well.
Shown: 64 (°F)
